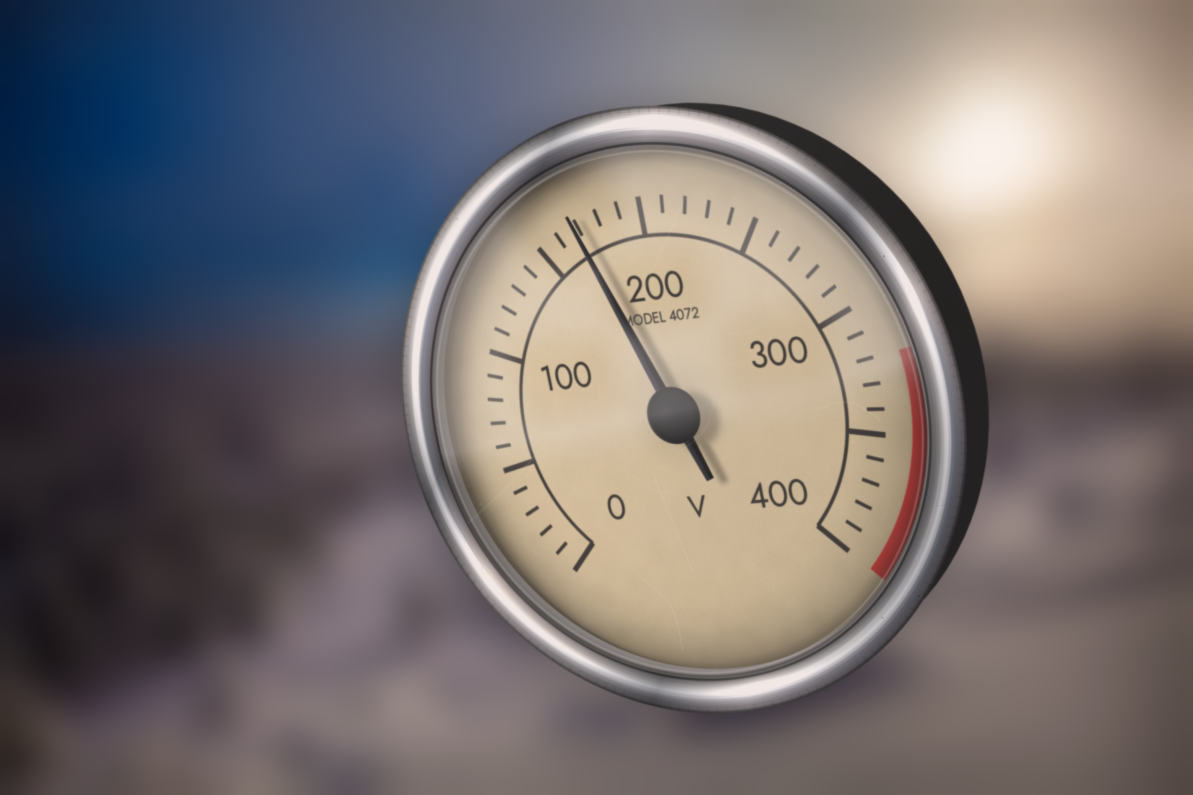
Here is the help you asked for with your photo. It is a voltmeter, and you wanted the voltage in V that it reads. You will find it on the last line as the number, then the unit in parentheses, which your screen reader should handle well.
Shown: 170 (V)
